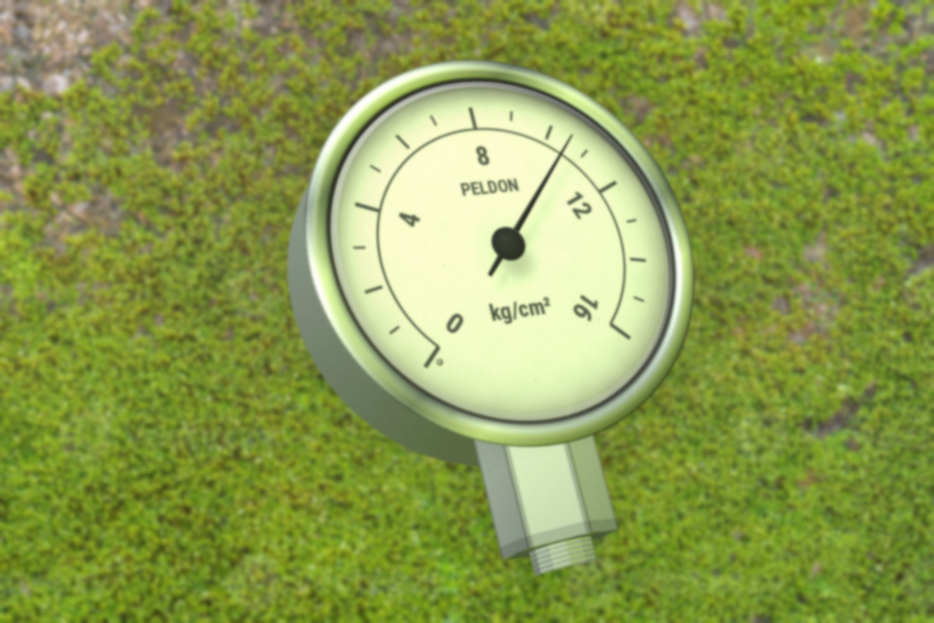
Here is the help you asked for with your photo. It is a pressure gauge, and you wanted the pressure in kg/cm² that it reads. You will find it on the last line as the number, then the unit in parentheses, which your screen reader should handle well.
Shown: 10.5 (kg/cm²)
